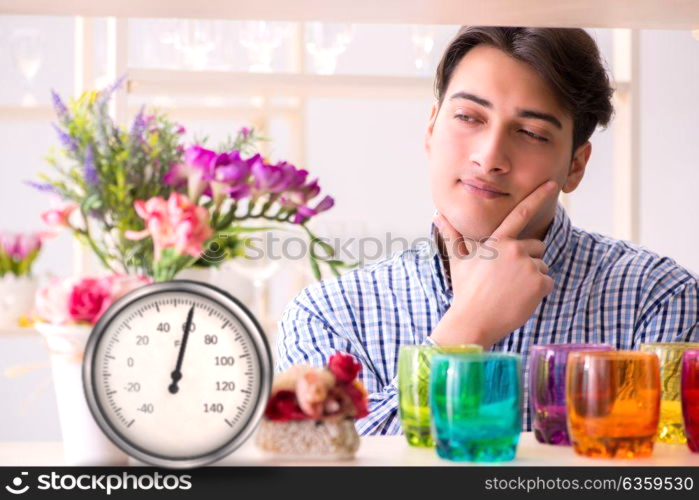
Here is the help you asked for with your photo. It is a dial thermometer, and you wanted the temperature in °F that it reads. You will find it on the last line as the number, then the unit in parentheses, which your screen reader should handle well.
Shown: 60 (°F)
